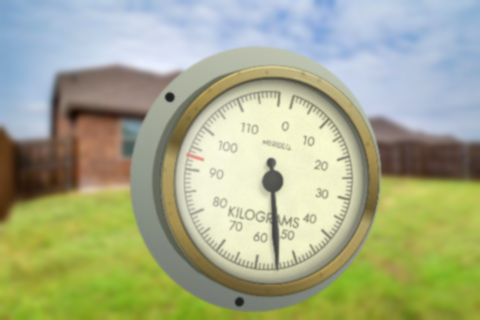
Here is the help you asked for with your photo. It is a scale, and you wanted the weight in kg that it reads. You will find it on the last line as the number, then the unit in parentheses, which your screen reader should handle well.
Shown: 55 (kg)
